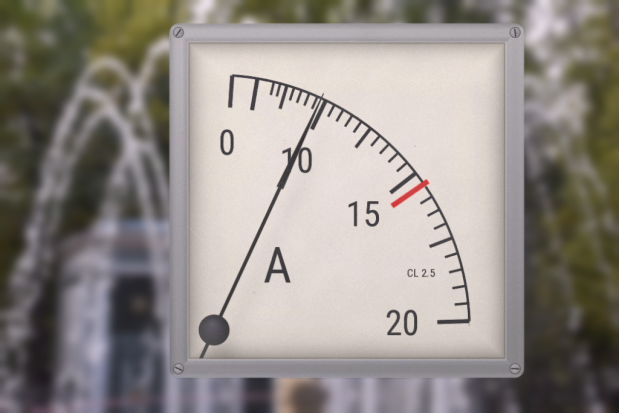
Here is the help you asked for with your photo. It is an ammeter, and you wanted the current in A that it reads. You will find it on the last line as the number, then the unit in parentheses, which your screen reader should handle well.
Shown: 9.75 (A)
